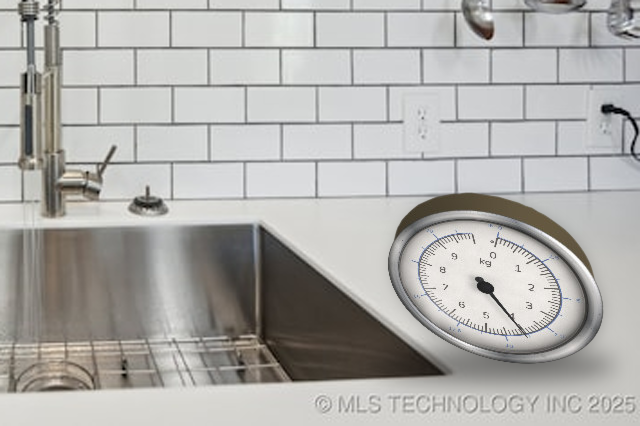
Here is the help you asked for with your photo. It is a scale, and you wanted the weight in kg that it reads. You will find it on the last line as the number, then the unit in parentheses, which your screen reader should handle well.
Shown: 4 (kg)
